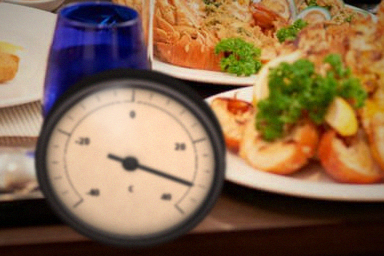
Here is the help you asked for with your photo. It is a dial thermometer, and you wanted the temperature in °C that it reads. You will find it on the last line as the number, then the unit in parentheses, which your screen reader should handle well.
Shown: 32 (°C)
